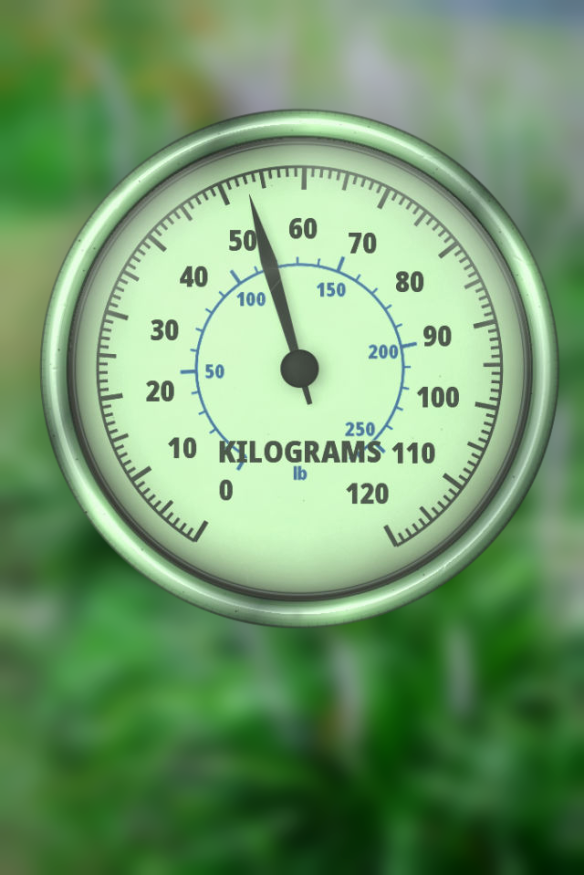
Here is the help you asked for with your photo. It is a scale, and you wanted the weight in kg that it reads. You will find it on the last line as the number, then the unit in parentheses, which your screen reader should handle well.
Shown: 53 (kg)
